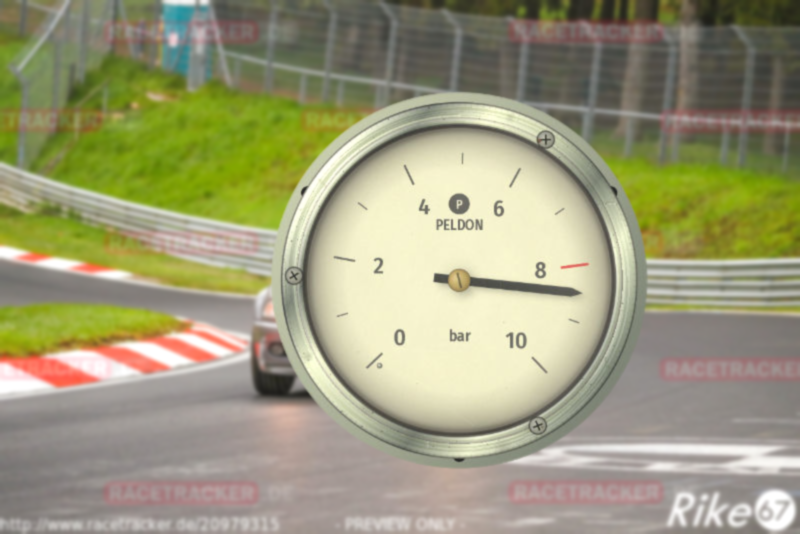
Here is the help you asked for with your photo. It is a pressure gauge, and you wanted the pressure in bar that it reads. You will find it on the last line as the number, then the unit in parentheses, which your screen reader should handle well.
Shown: 8.5 (bar)
